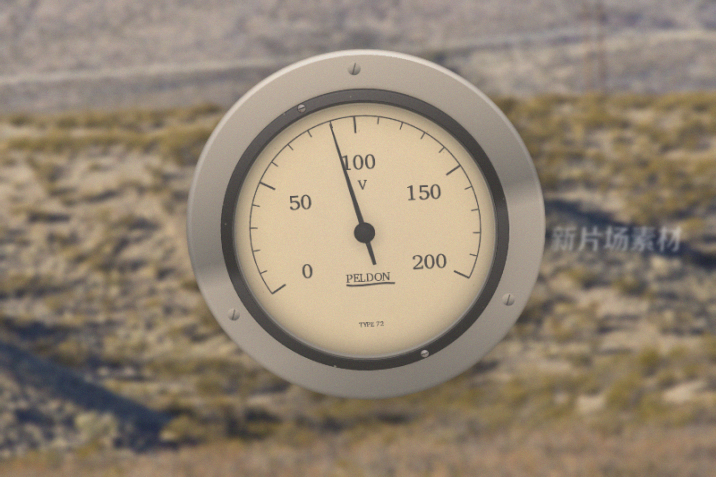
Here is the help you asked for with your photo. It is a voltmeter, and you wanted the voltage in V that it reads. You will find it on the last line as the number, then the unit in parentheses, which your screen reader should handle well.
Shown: 90 (V)
